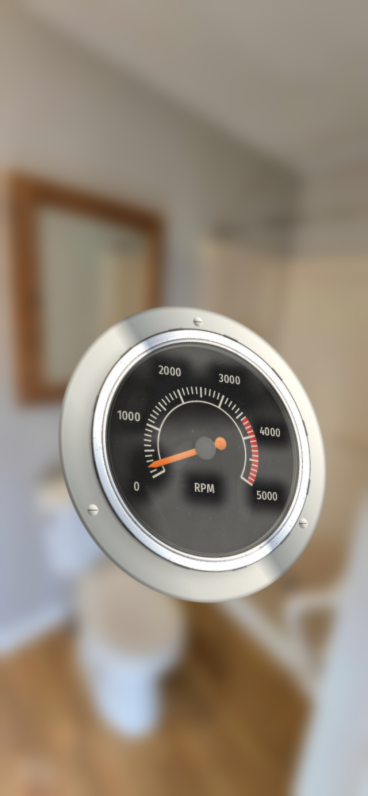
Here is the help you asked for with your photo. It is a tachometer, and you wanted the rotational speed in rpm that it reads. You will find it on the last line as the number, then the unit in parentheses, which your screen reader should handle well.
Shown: 200 (rpm)
